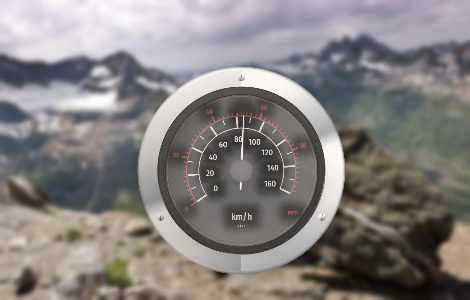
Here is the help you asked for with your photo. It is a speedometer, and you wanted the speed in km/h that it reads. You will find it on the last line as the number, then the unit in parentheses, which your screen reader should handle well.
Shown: 85 (km/h)
